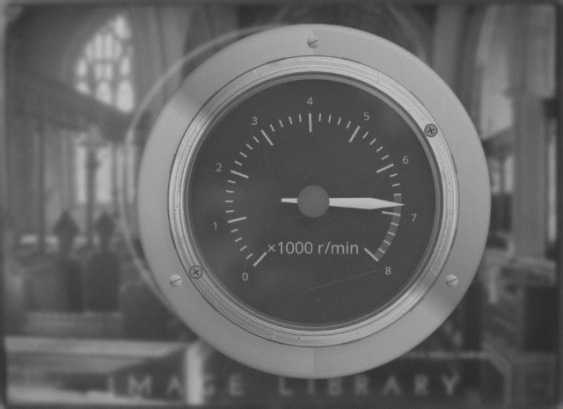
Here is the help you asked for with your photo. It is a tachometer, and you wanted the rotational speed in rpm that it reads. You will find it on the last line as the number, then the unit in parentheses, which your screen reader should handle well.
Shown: 6800 (rpm)
